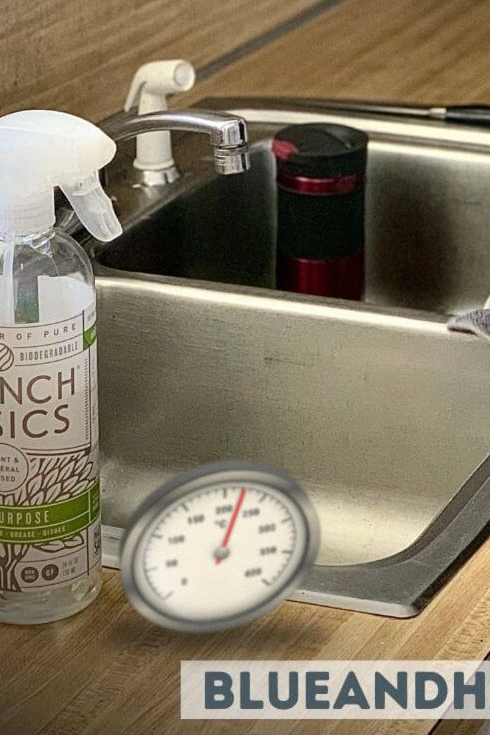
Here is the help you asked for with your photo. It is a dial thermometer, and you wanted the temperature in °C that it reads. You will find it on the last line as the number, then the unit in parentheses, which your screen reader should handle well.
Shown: 220 (°C)
